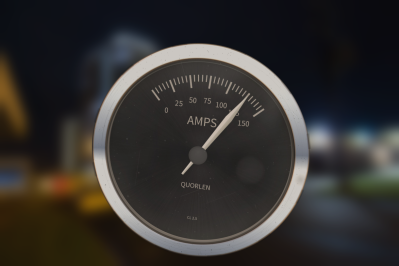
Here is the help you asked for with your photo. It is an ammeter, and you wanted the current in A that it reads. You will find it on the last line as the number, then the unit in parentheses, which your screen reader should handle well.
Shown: 125 (A)
